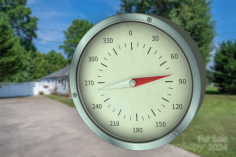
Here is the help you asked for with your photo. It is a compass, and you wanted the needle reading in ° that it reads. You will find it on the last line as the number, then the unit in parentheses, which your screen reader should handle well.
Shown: 80 (°)
